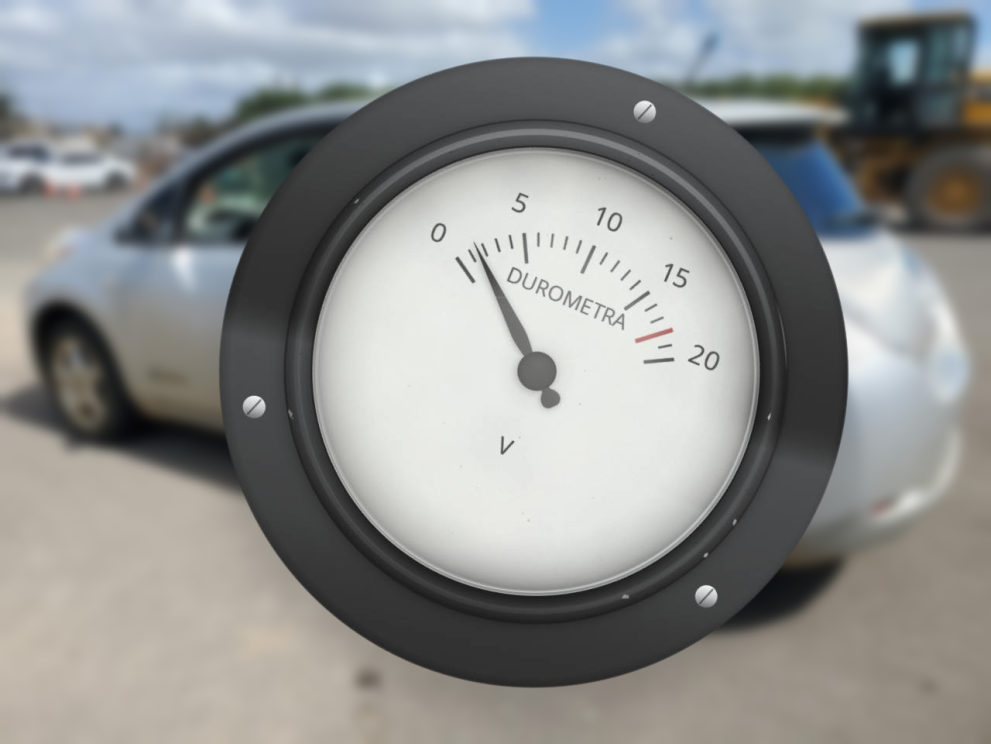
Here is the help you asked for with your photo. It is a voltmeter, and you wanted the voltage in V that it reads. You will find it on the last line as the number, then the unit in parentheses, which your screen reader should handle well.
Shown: 1.5 (V)
